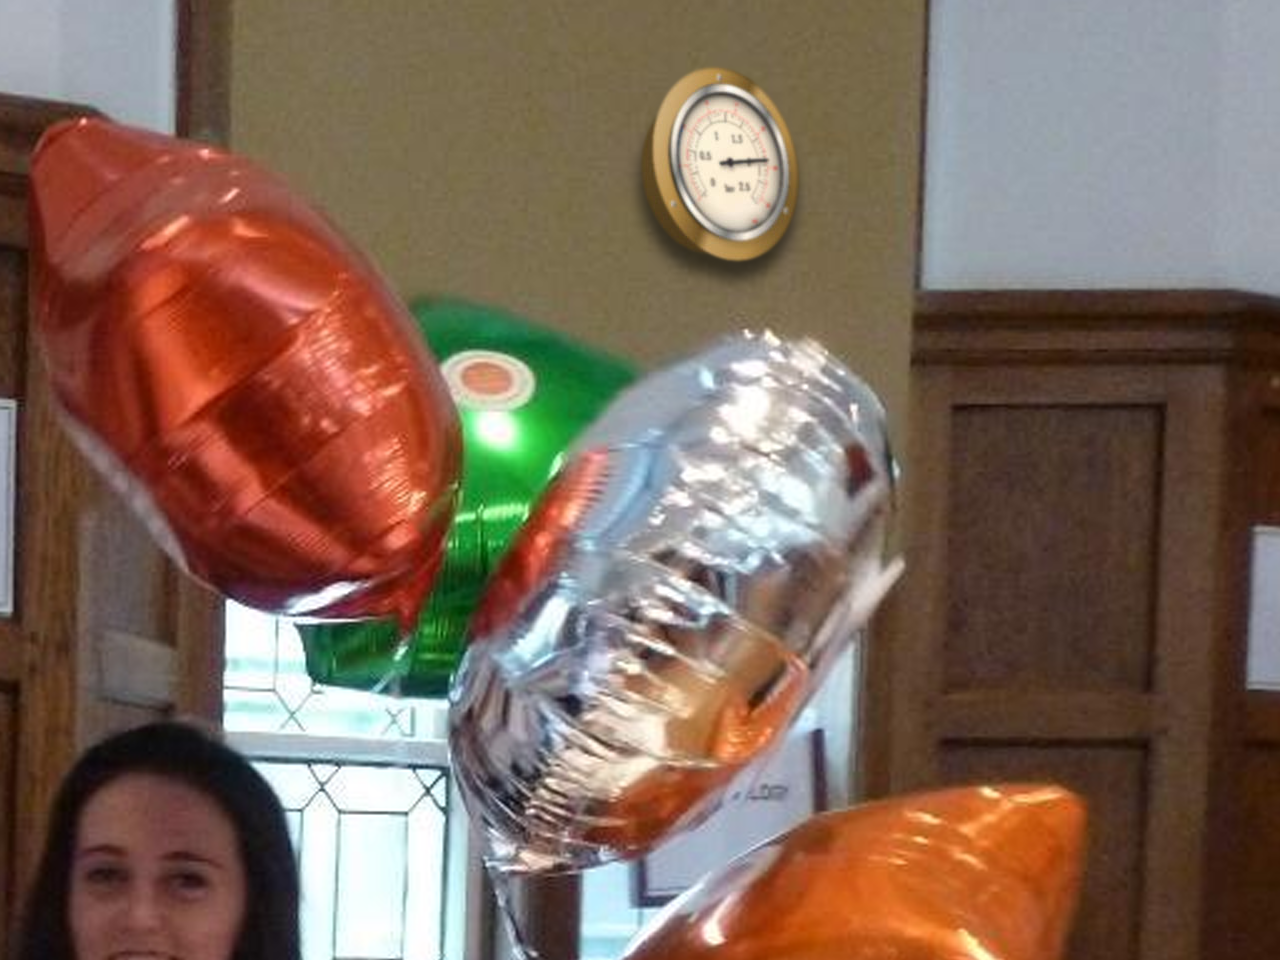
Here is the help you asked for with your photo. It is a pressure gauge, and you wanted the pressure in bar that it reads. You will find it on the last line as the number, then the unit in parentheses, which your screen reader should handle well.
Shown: 2 (bar)
